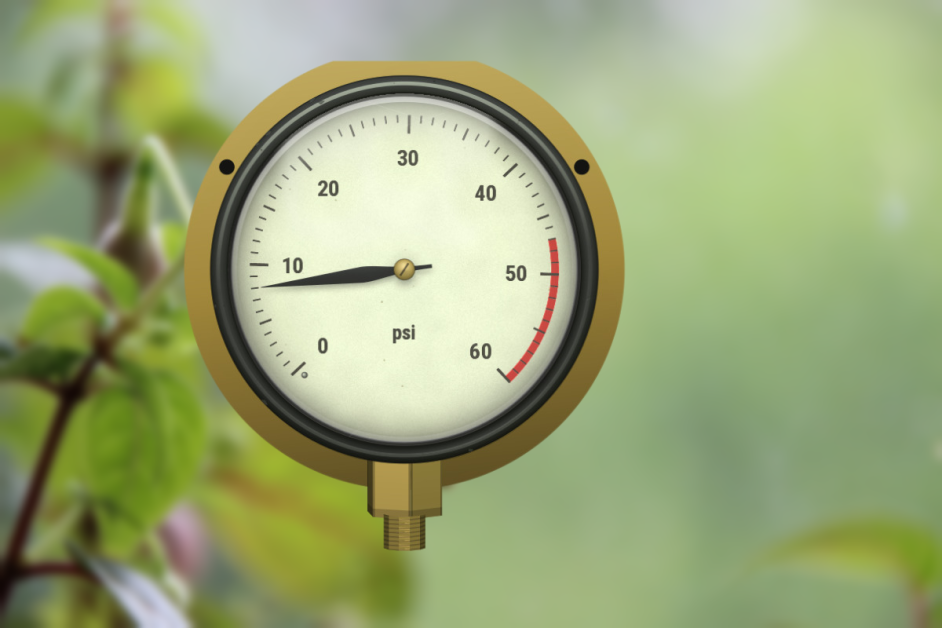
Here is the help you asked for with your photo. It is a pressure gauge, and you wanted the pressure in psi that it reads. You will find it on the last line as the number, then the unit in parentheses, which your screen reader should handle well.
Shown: 8 (psi)
